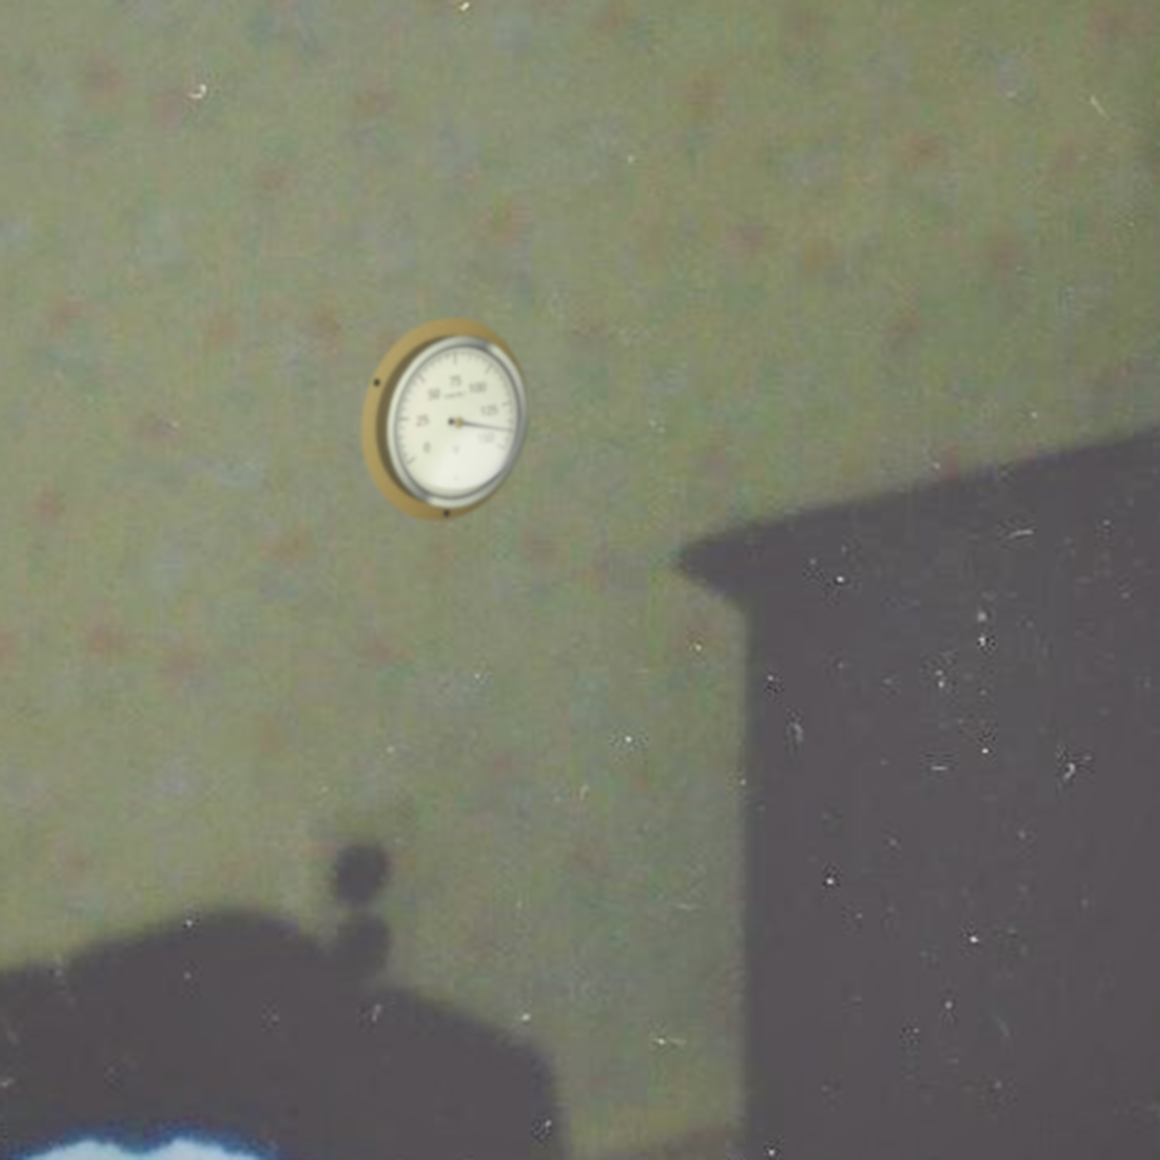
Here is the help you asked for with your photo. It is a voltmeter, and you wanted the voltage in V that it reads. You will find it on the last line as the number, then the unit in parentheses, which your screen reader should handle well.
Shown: 140 (V)
